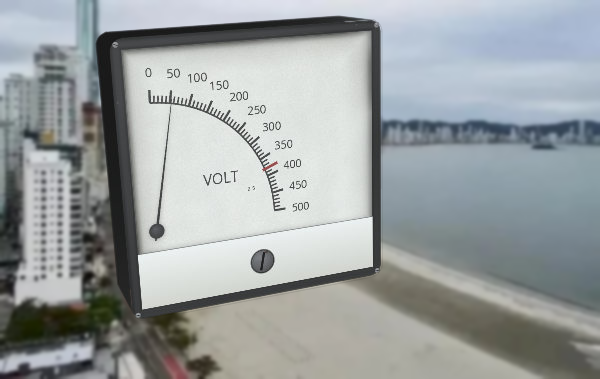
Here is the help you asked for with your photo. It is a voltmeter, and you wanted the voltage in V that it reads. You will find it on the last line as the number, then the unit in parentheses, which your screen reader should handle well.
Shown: 50 (V)
